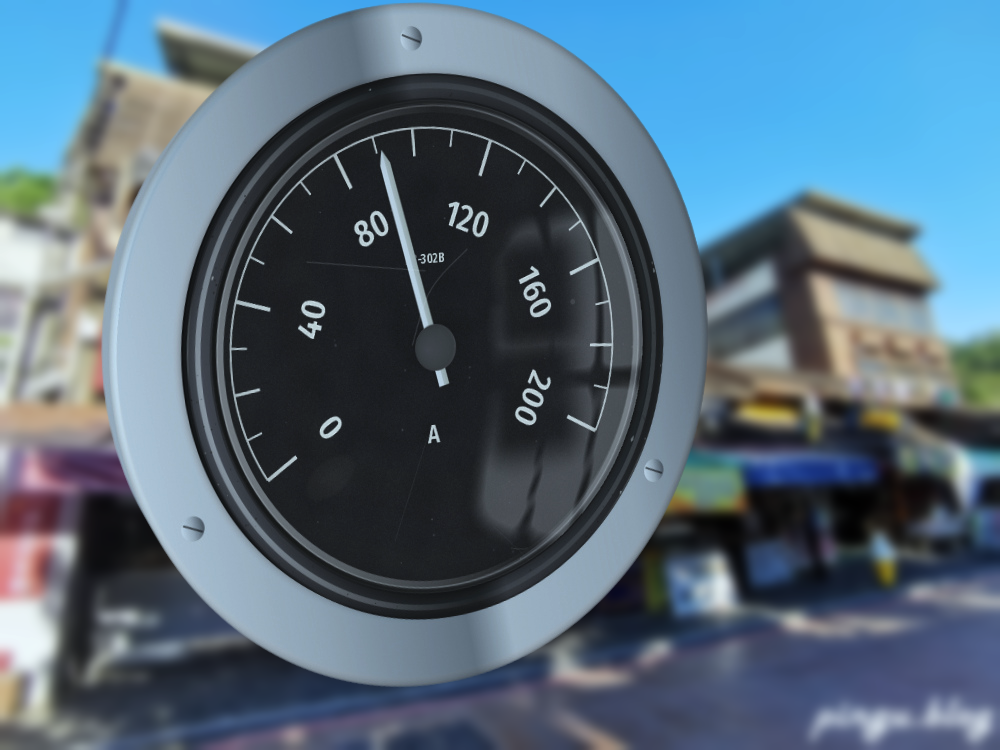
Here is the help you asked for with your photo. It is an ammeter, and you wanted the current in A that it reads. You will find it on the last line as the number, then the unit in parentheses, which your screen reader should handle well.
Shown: 90 (A)
